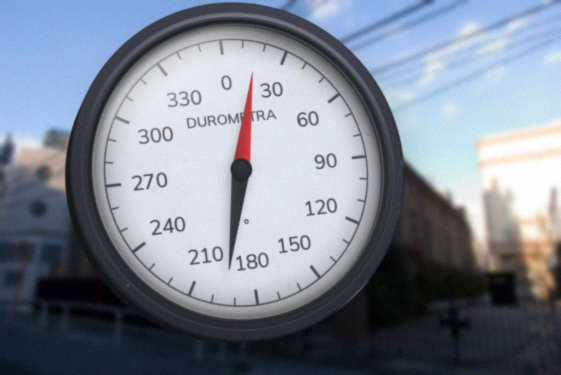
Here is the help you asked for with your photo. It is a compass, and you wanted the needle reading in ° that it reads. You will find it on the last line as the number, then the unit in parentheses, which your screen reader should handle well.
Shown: 15 (°)
